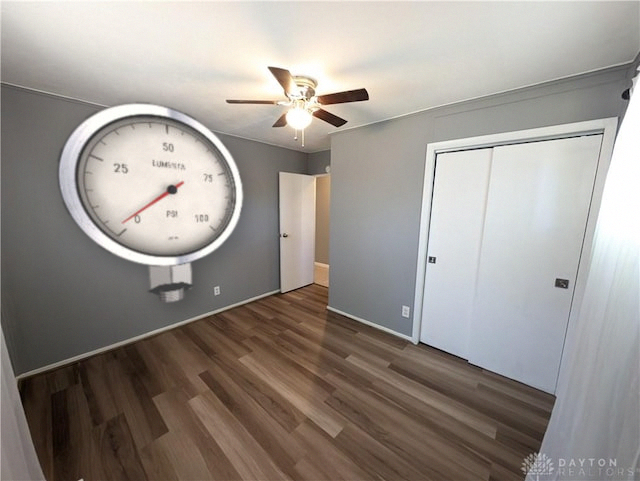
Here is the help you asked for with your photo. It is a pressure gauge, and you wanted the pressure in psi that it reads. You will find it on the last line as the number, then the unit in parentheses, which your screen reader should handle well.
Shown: 2.5 (psi)
